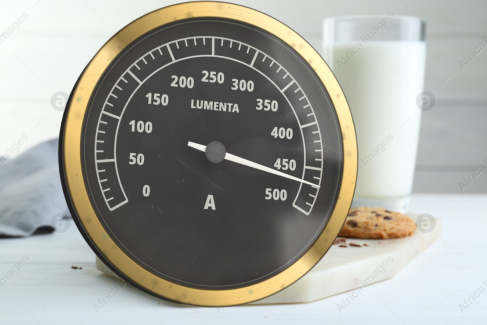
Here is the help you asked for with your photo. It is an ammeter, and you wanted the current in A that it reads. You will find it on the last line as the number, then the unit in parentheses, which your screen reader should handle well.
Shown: 470 (A)
